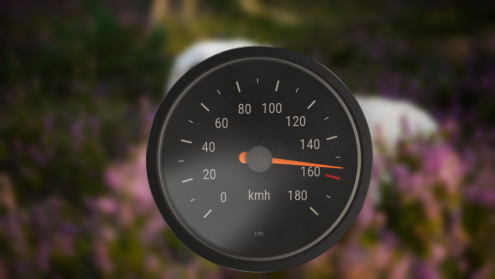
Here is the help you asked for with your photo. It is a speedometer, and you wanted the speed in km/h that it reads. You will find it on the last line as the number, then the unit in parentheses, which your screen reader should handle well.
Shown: 155 (km/h)
